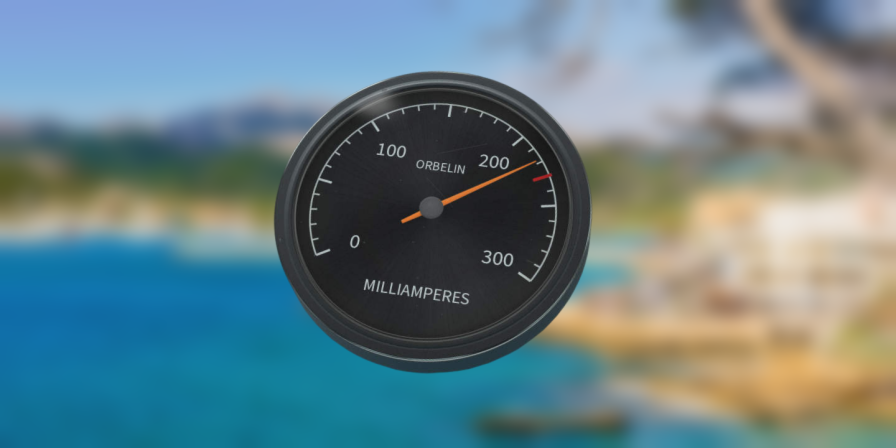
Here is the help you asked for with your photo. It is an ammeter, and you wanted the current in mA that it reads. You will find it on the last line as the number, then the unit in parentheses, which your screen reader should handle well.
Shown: 220 (mA)
